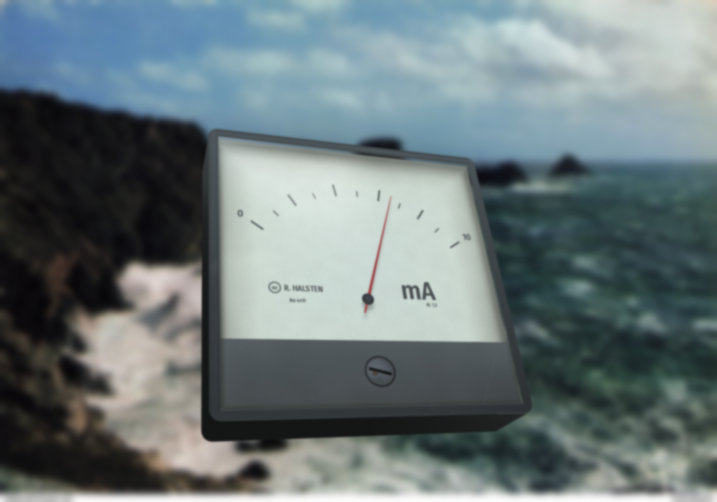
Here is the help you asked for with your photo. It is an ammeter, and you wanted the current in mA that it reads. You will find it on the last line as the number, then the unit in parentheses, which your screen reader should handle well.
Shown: 6.5 (mA)
